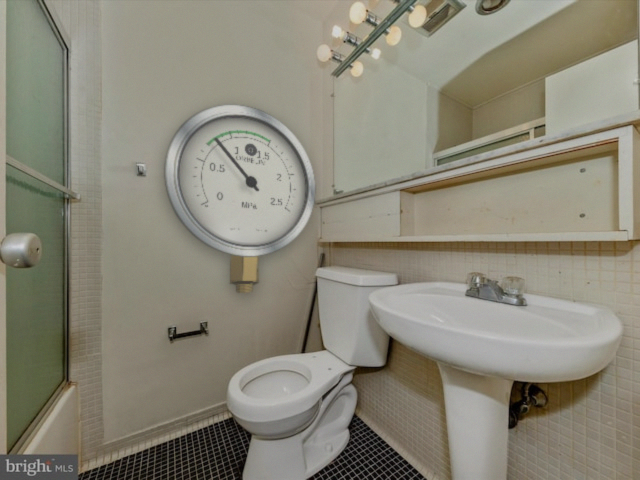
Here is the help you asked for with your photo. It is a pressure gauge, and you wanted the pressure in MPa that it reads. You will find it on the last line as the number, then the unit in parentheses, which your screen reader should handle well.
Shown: 0.8 (MPa)
